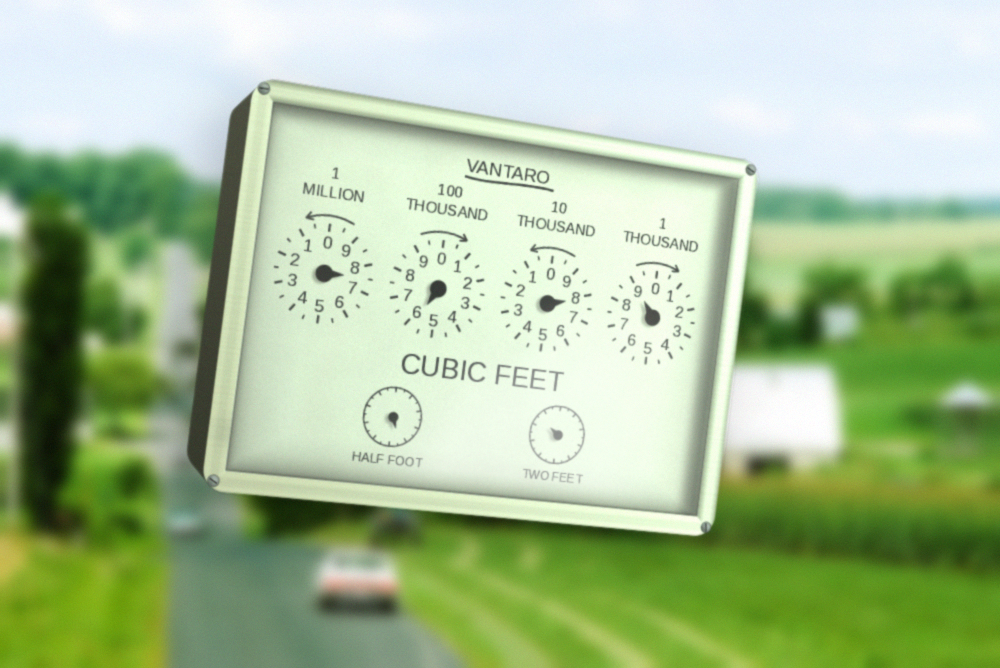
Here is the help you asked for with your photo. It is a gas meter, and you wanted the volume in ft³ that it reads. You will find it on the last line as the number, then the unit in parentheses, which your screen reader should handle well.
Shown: 757900 (ft³)
